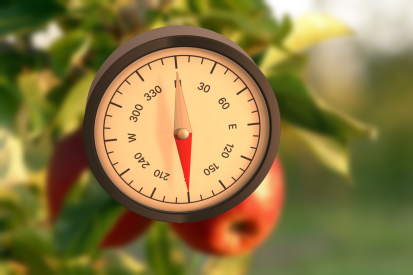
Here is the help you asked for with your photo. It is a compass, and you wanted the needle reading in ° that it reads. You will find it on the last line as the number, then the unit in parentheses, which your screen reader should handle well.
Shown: 180 (°)
